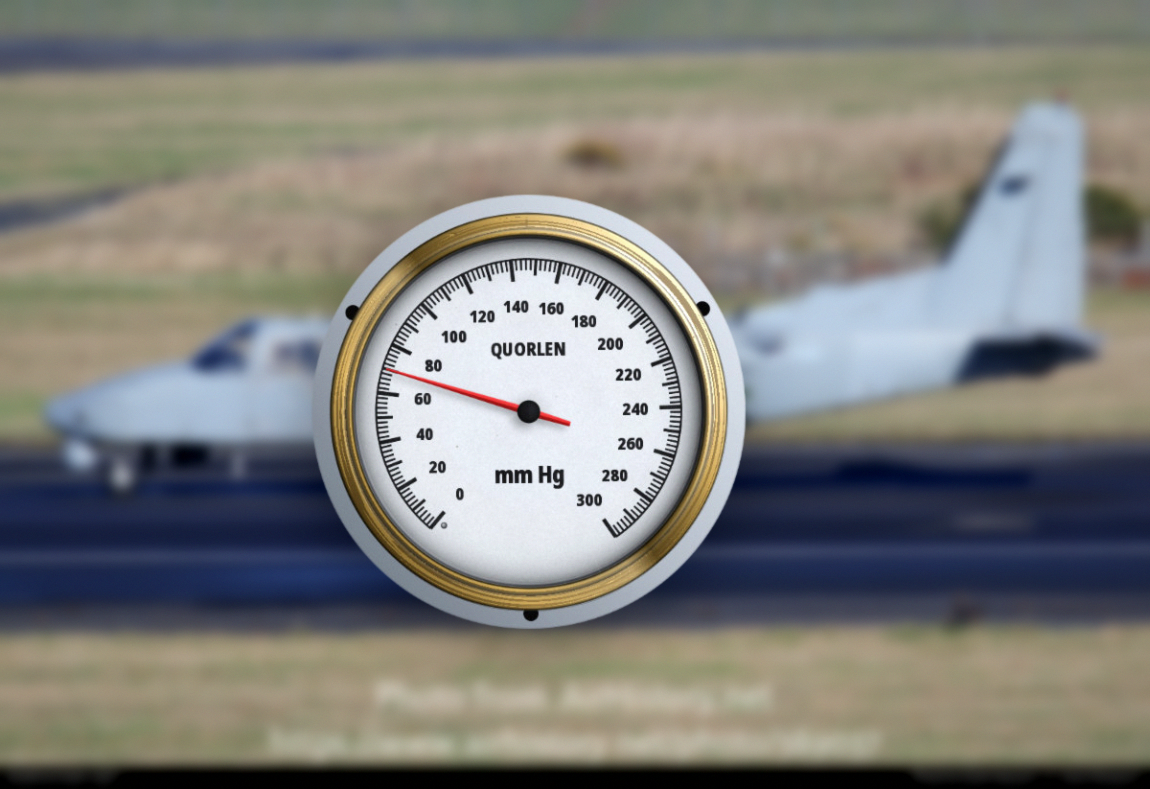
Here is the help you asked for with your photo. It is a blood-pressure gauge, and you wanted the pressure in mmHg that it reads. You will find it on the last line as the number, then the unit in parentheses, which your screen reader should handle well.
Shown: 70 (mmHg)
